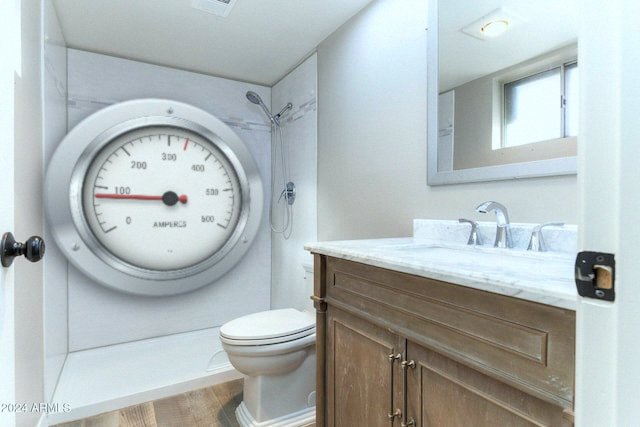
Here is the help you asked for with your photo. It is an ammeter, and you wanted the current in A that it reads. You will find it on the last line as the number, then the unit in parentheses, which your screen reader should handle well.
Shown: 80 (A)
